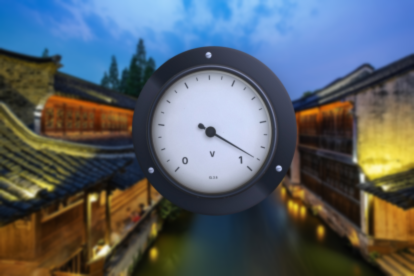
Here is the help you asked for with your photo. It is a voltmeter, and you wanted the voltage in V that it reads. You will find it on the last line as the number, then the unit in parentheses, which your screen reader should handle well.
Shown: 0.95 (V)
